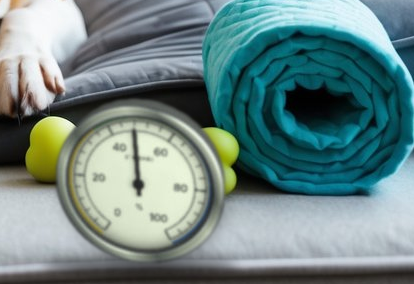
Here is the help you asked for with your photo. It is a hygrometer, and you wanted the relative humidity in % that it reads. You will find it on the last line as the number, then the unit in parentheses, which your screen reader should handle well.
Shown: 48 (%)
